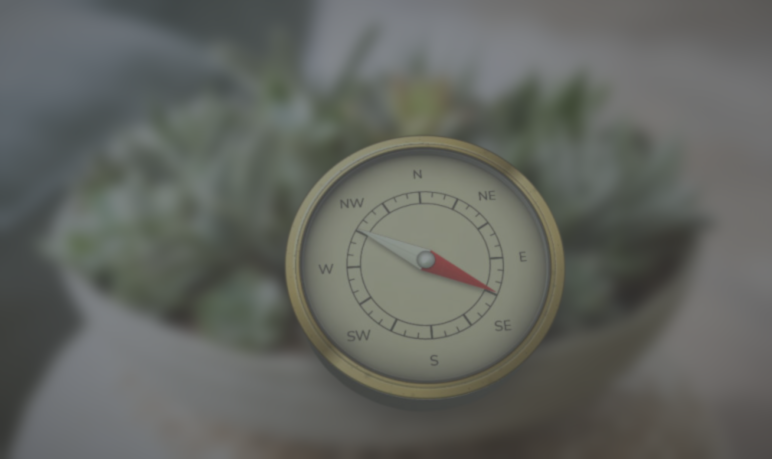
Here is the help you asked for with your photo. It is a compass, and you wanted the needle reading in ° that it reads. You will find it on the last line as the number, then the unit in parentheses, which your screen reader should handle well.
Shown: 120 (°)
